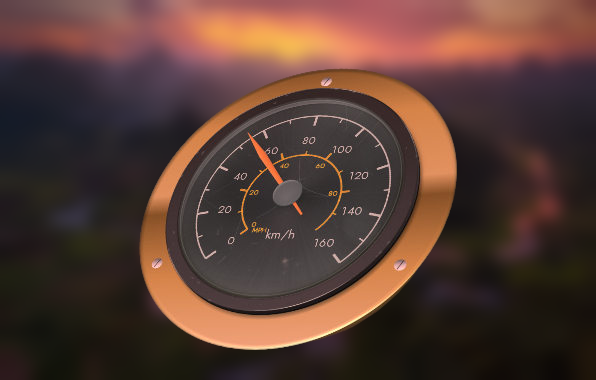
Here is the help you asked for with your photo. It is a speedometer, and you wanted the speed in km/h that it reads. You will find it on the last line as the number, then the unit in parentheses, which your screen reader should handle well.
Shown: 55 (km/h)
